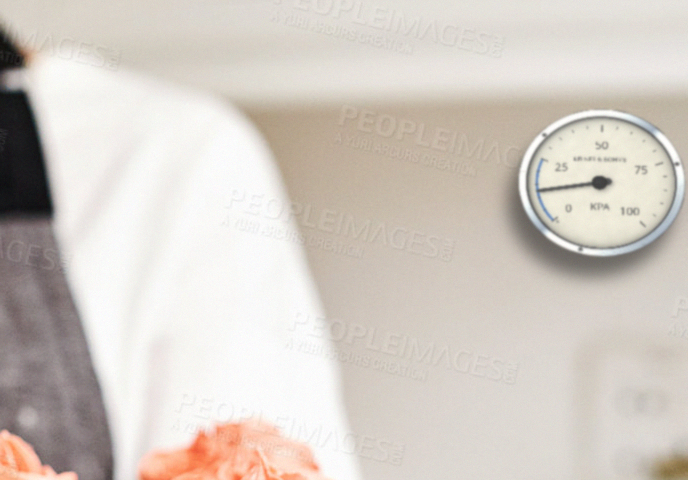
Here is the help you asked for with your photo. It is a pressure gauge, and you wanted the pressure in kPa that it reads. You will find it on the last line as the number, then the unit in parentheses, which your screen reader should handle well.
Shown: 12.5 (kPa)
